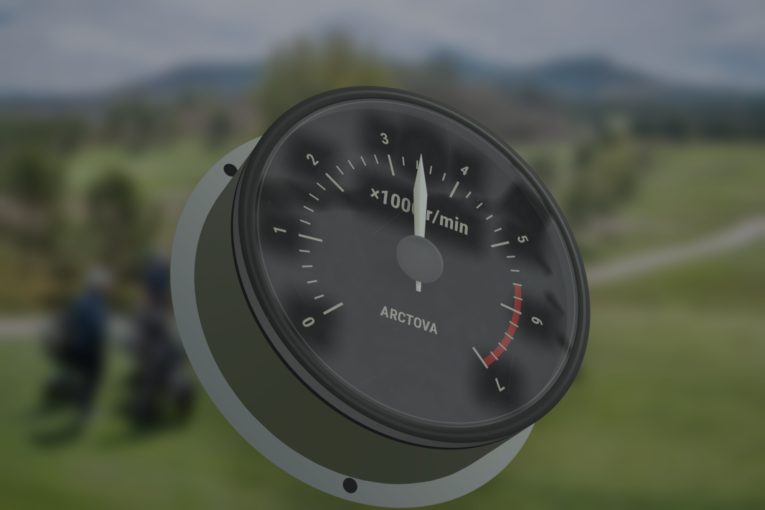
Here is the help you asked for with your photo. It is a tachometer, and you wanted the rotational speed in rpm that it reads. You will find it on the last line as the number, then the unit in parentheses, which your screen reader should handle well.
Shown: 3400 (rpm)
